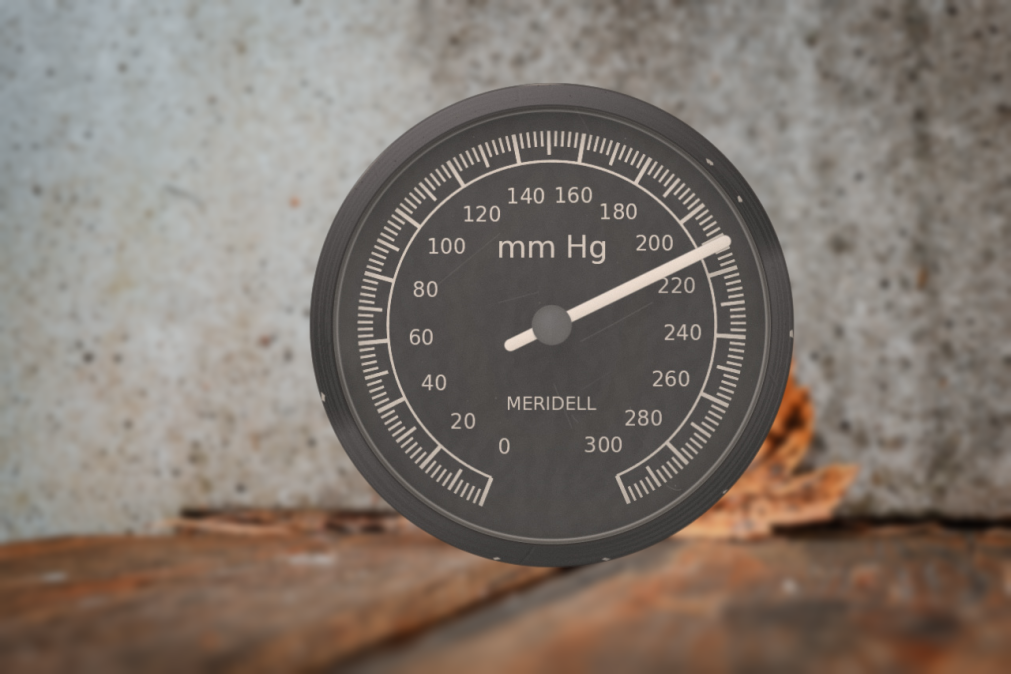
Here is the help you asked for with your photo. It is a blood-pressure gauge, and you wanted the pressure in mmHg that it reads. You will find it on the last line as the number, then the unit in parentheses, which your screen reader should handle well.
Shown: 212 (mmHg)
